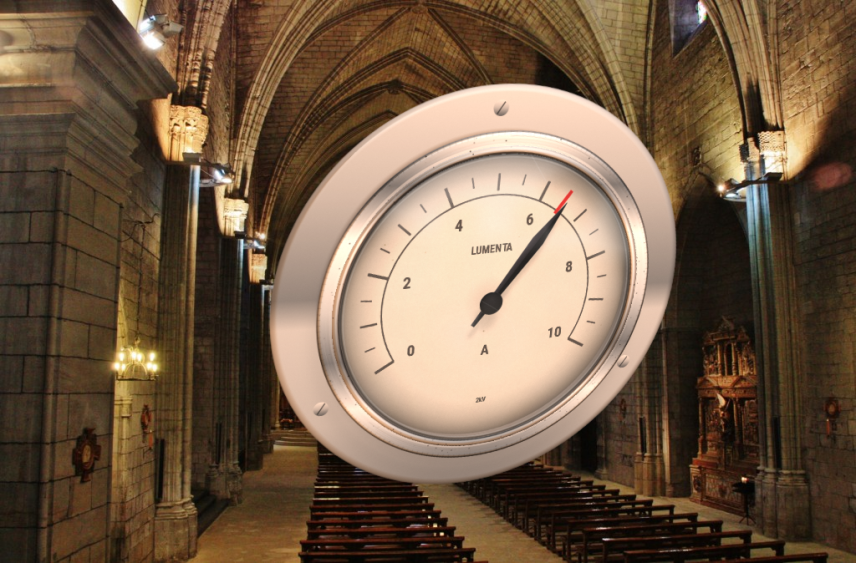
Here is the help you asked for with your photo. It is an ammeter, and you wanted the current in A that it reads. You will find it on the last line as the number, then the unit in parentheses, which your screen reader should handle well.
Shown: 6.5 (A)
